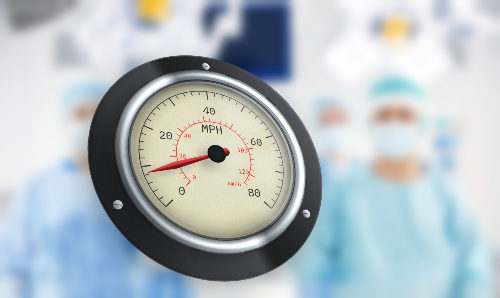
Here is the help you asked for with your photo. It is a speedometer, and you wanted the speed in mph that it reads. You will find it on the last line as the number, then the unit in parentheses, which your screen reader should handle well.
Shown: 8 (mph)
